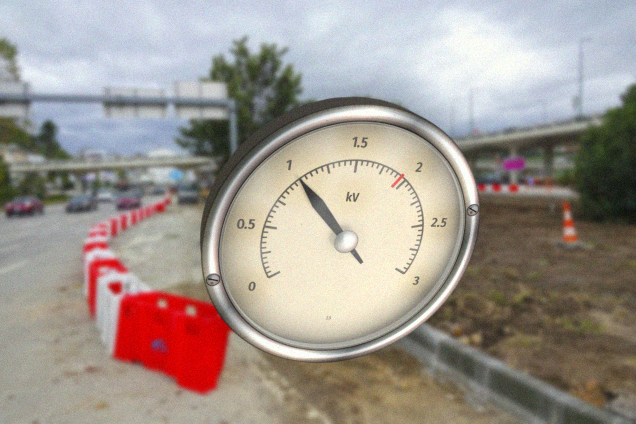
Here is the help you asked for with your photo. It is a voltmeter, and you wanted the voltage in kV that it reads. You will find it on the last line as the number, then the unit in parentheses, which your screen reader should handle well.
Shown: 1 (kV)
